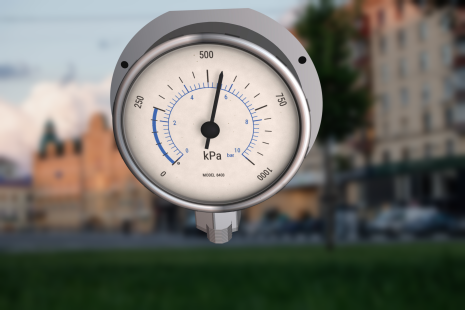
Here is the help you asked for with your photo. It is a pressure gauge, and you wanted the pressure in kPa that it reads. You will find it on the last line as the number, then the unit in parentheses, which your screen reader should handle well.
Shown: 550 (kPa)
